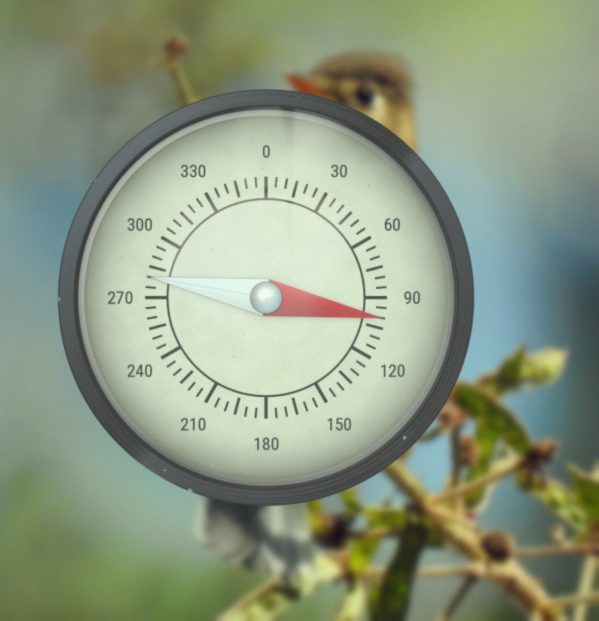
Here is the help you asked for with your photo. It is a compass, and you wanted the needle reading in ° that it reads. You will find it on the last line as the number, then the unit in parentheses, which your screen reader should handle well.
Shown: 100 (°)
